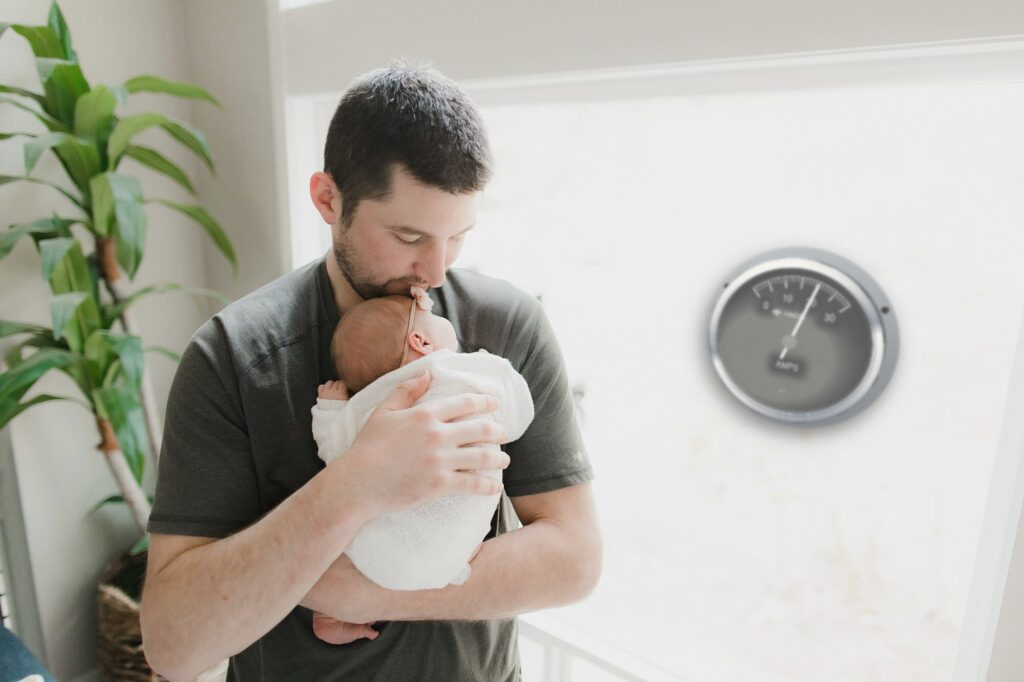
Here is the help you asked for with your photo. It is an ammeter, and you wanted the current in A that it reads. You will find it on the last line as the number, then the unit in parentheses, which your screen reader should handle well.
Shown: 20 (A)
